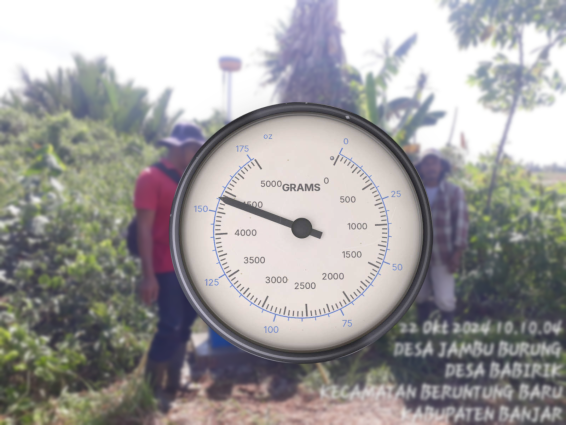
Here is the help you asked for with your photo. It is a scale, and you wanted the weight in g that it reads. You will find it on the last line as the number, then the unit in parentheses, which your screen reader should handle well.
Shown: 4400 (g)
